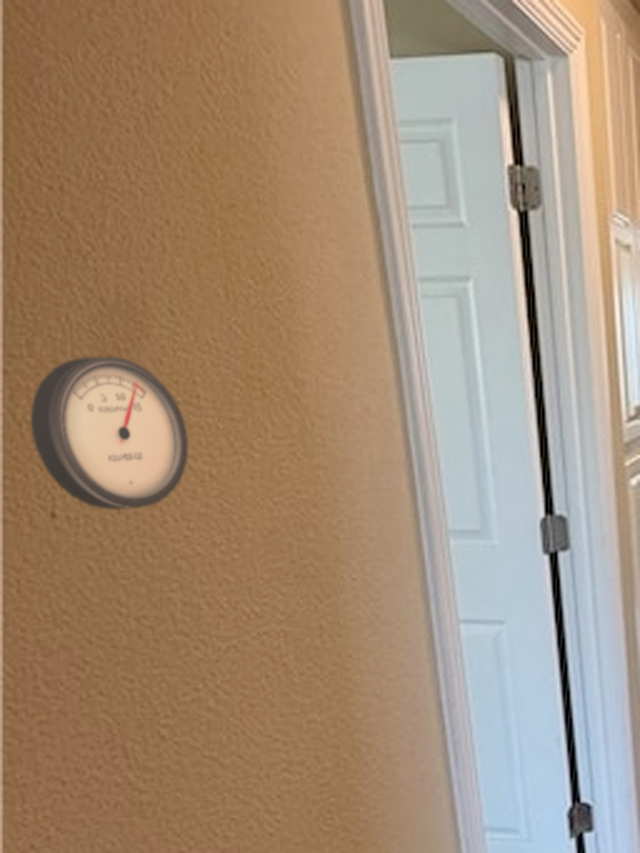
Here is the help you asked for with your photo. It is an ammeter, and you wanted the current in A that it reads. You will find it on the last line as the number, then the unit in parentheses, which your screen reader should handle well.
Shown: 12.5 (A)
